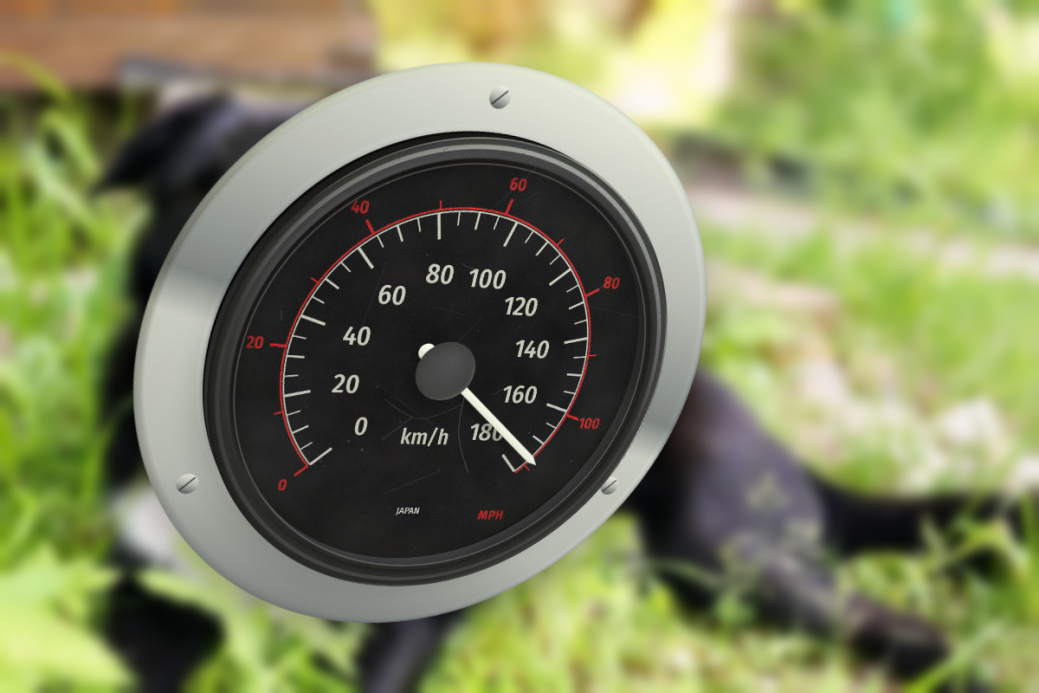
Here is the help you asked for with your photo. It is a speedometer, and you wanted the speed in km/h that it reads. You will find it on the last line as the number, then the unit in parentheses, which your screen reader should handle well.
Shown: 175 (km/h)
